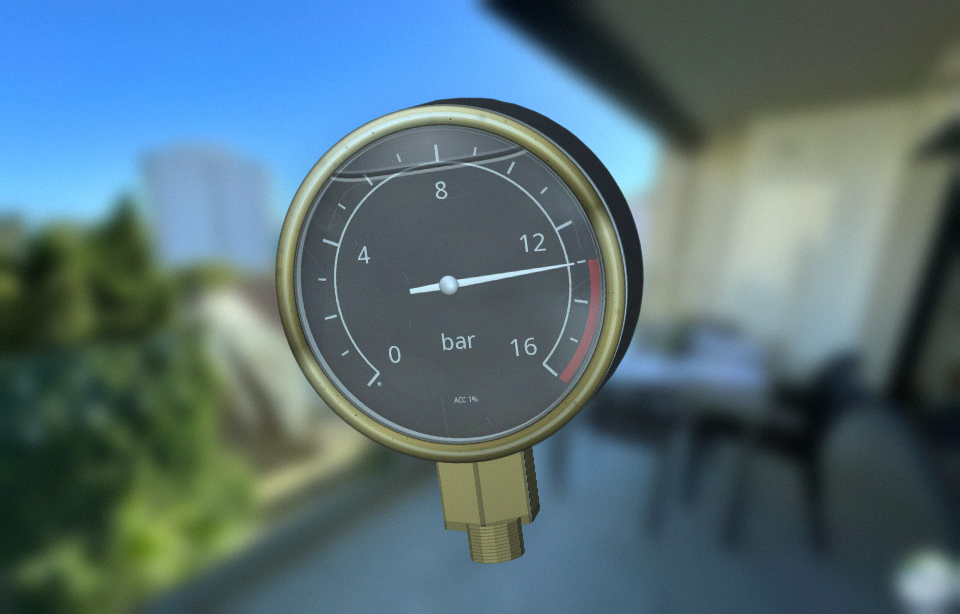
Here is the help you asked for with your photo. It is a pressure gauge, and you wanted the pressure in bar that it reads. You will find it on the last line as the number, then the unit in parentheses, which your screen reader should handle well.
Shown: 13 (bar)
